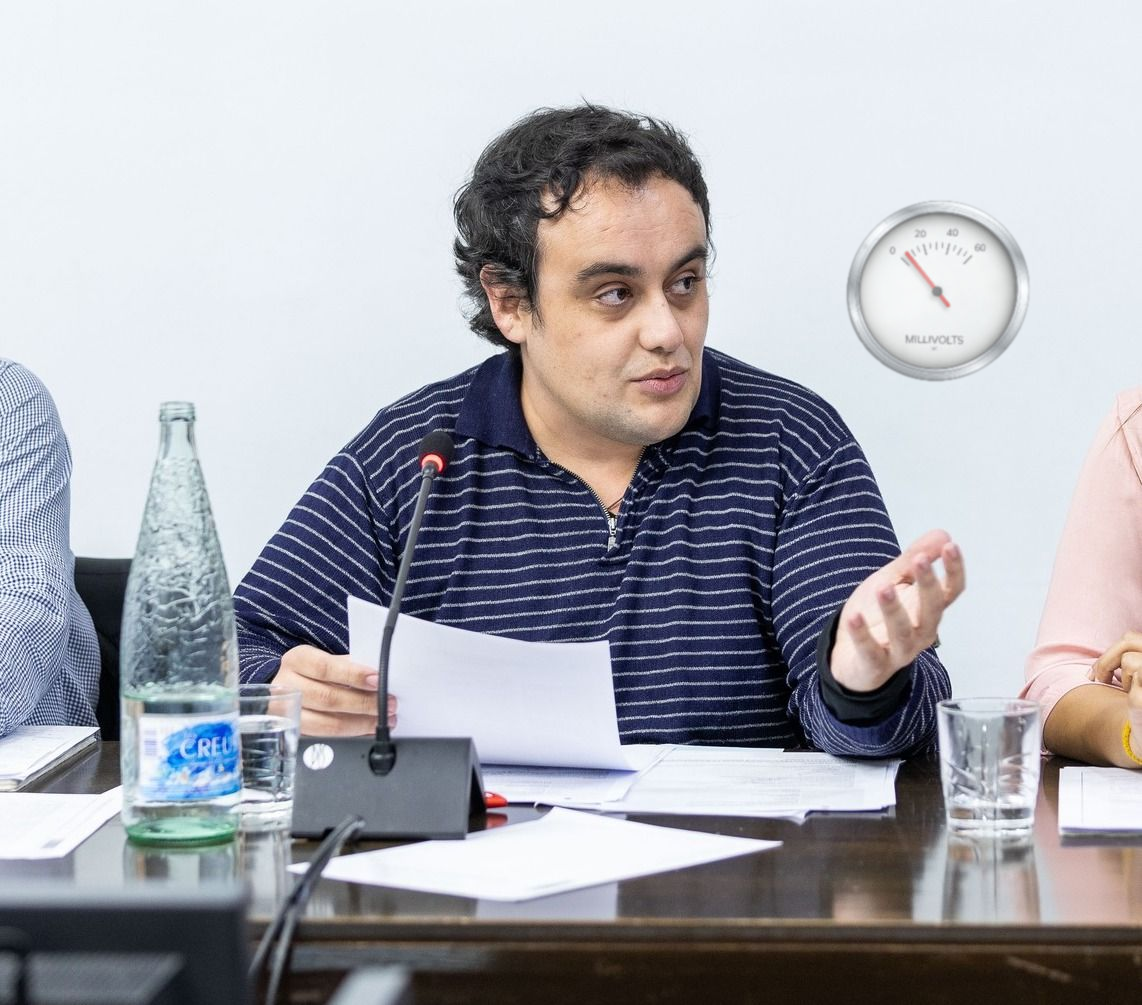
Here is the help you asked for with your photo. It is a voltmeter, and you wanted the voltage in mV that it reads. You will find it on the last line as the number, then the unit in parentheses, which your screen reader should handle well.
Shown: 5 (mV)
